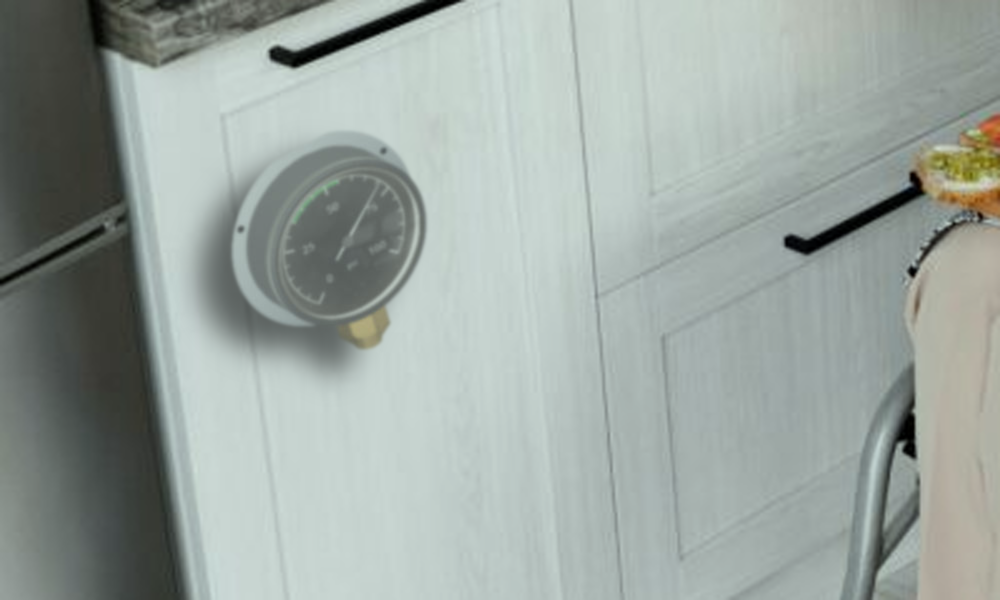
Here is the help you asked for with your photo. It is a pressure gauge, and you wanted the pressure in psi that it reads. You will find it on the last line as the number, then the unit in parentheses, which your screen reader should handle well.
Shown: 70 (psi)
